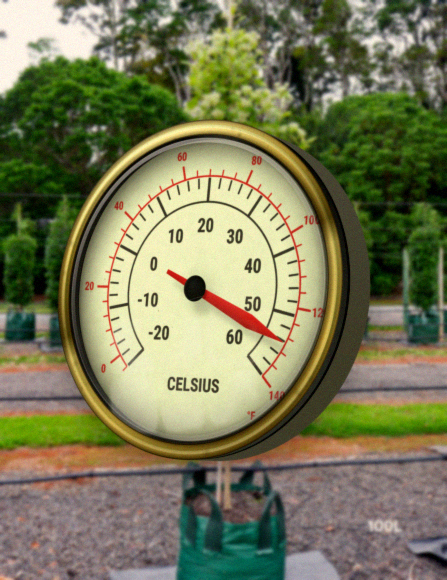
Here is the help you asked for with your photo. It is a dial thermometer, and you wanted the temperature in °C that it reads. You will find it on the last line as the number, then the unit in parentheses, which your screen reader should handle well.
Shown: 54 (°C)
